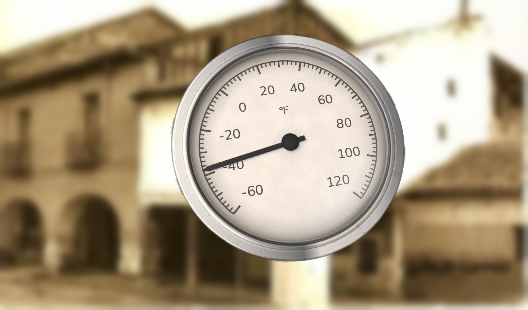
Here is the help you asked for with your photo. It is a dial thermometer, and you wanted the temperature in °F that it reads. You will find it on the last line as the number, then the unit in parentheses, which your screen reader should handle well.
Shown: -38 (°F)
